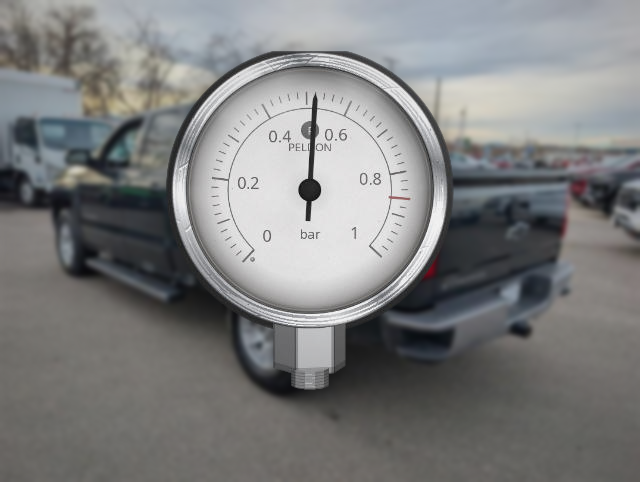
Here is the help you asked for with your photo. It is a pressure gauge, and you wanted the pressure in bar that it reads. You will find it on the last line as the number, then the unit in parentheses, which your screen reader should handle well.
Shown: 0.52 (bar)
